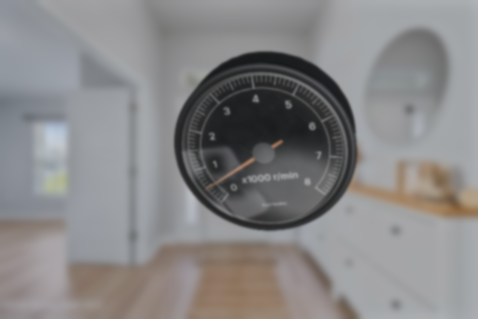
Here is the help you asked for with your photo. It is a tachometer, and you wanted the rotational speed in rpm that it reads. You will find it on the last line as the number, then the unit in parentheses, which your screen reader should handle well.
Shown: 500 (rpm)
